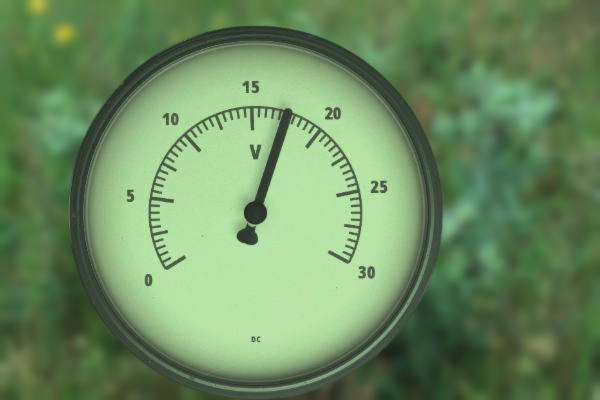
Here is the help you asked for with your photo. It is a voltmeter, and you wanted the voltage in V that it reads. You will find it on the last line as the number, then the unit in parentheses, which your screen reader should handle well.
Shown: 17.5 (V)
